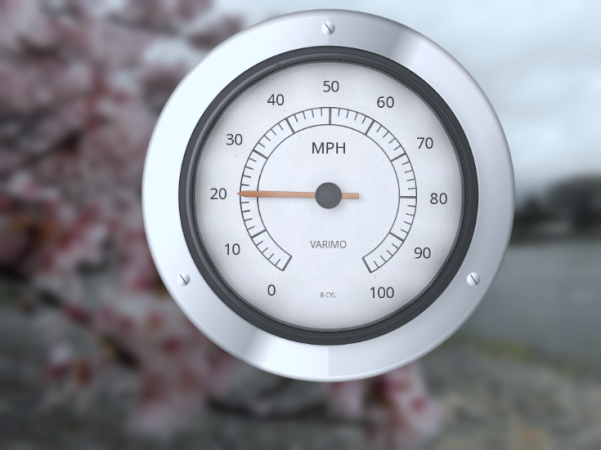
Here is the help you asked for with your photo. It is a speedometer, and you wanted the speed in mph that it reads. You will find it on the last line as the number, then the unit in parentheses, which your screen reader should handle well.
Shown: 20 (mph)
